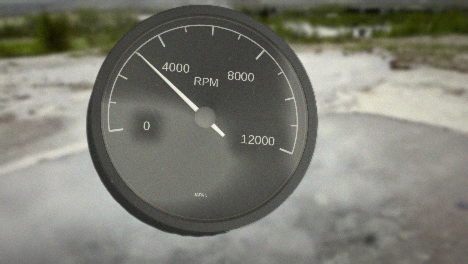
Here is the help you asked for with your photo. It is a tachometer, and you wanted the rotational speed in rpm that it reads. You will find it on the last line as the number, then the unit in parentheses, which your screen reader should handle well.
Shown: 3000 (rpm)
